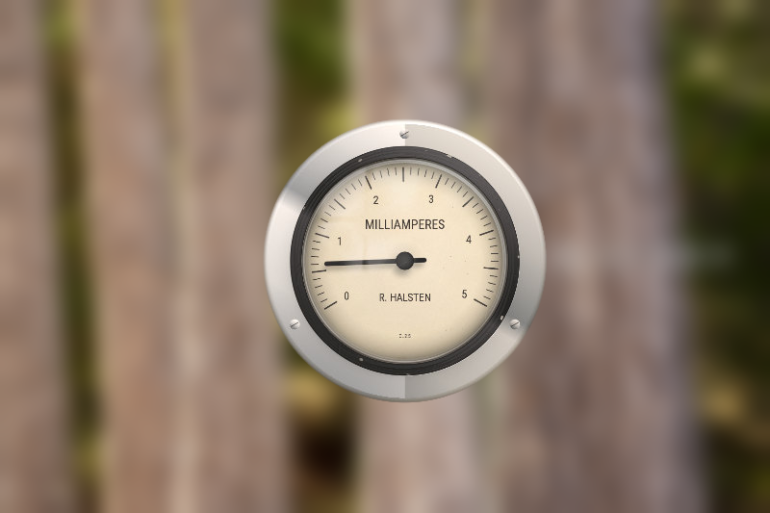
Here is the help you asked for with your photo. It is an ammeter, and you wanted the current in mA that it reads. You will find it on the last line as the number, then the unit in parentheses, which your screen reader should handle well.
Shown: 0.6 (mA)
